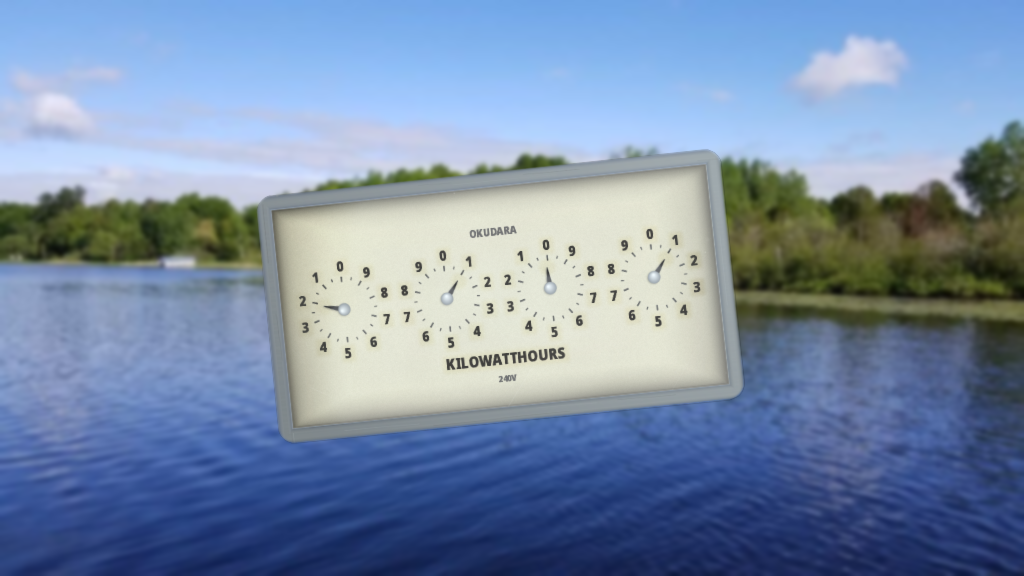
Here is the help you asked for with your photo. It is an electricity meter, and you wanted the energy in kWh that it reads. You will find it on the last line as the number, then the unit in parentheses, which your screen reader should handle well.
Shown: 2101 (kWh)
